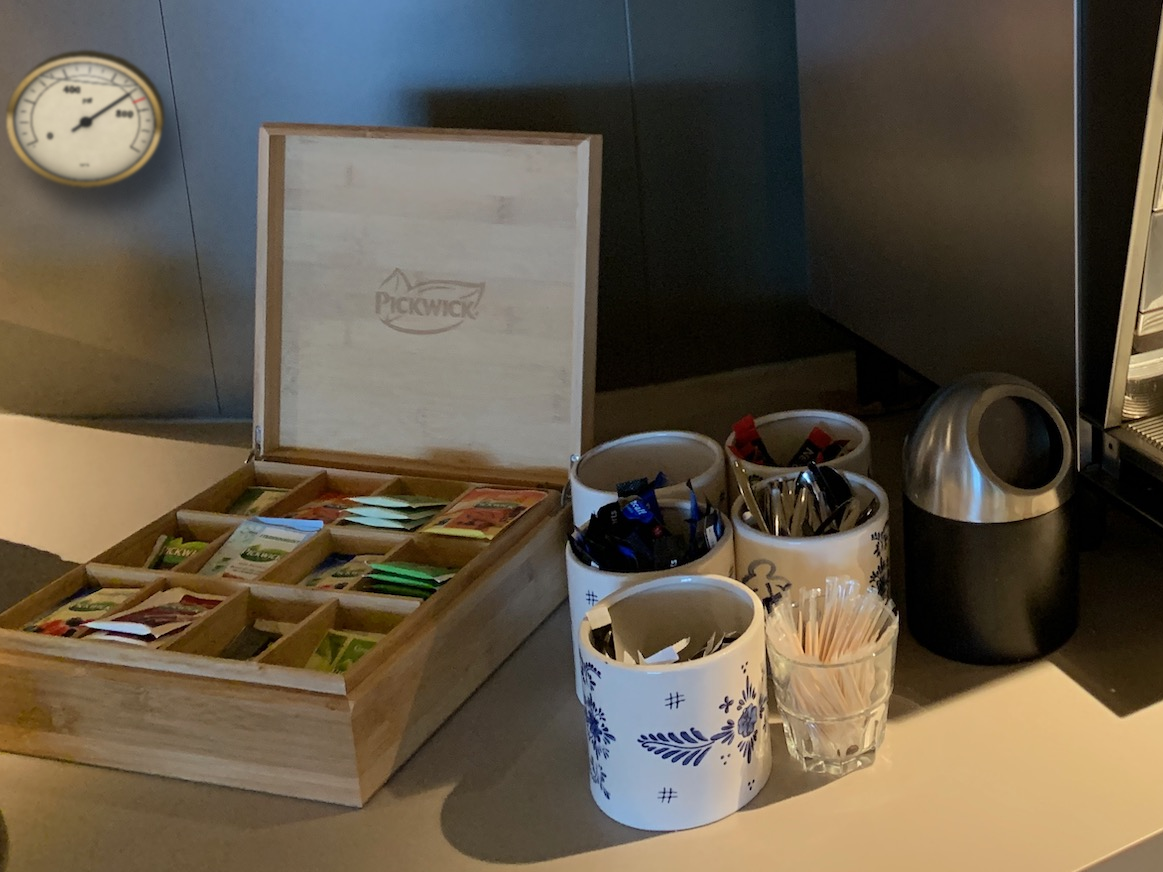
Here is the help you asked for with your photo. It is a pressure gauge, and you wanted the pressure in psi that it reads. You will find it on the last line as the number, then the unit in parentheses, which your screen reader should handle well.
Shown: 700 (psi)
